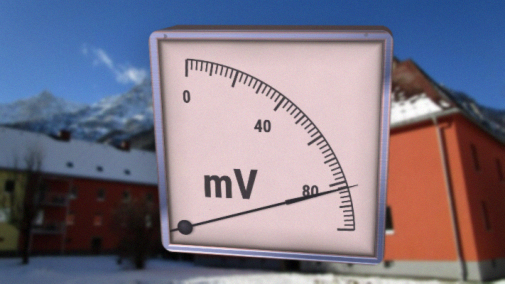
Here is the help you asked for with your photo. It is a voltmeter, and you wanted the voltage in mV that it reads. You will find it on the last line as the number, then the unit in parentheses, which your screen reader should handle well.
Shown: 82 (mV)
